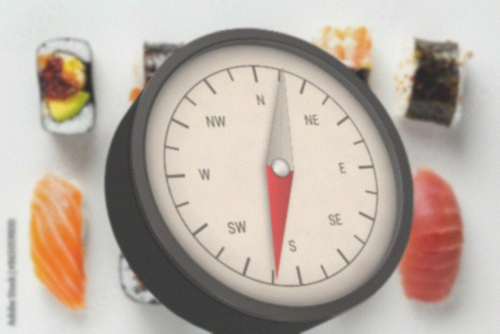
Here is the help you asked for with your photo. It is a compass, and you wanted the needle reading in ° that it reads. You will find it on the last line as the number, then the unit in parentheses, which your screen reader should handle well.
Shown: 195 (°)
